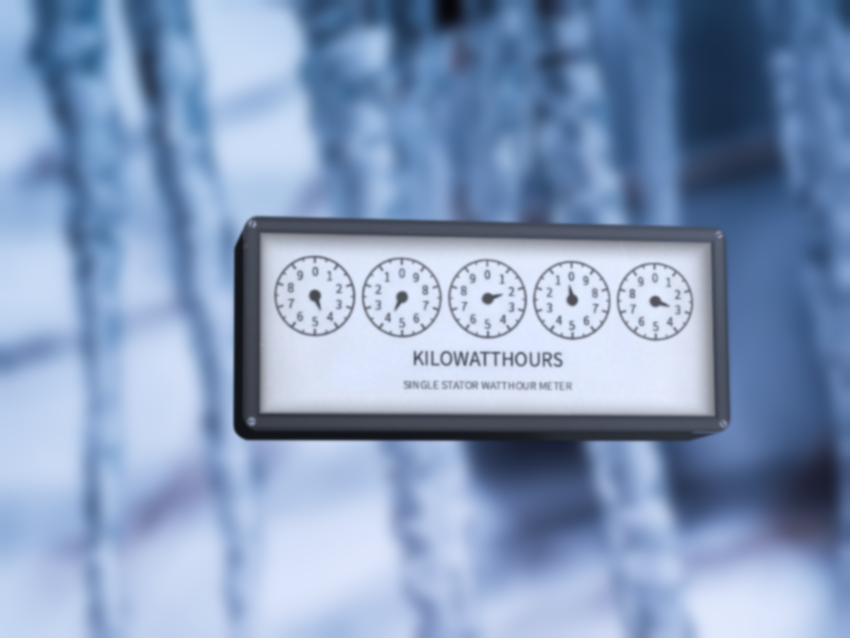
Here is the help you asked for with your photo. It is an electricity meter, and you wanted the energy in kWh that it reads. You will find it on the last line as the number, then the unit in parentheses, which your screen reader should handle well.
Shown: 44203 (kWh)
